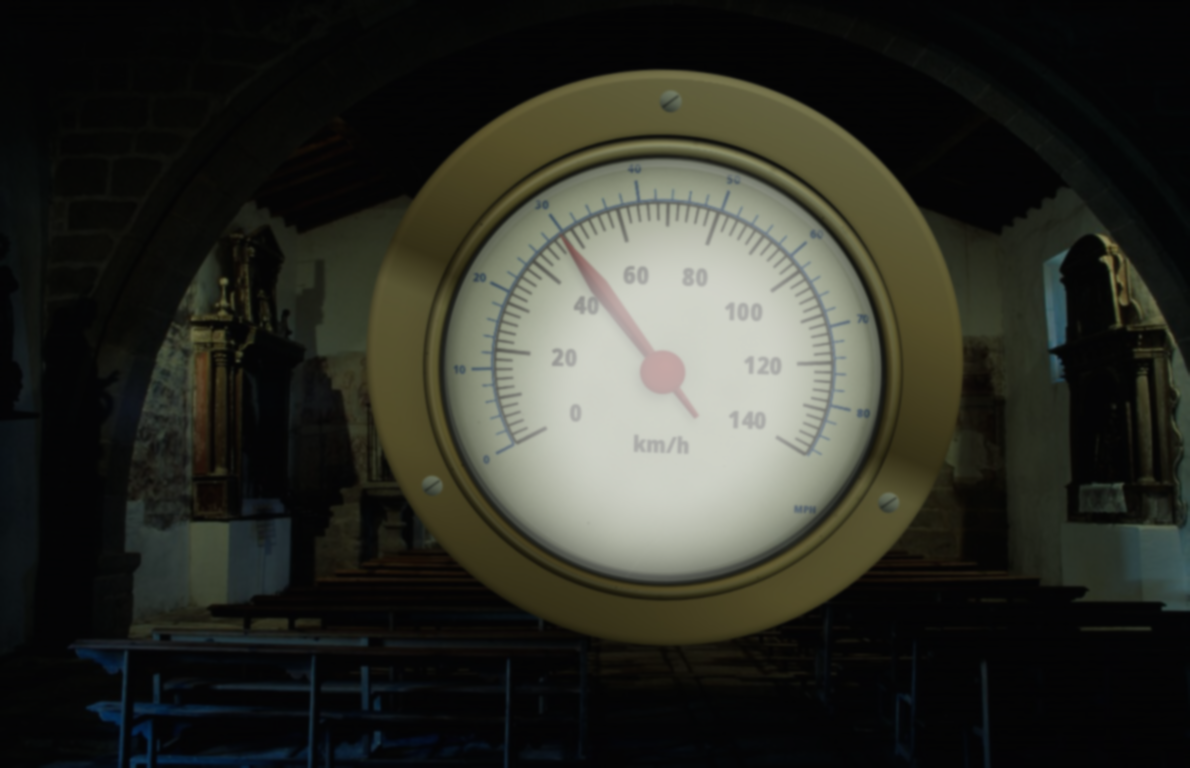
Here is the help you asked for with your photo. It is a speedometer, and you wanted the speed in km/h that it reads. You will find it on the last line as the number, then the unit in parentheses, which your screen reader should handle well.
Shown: 48 (km/h)
